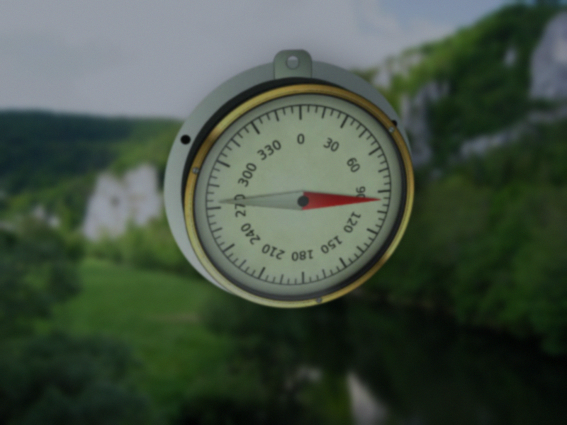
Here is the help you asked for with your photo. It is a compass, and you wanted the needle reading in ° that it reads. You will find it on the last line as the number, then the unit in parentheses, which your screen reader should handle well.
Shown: 95 (°)
